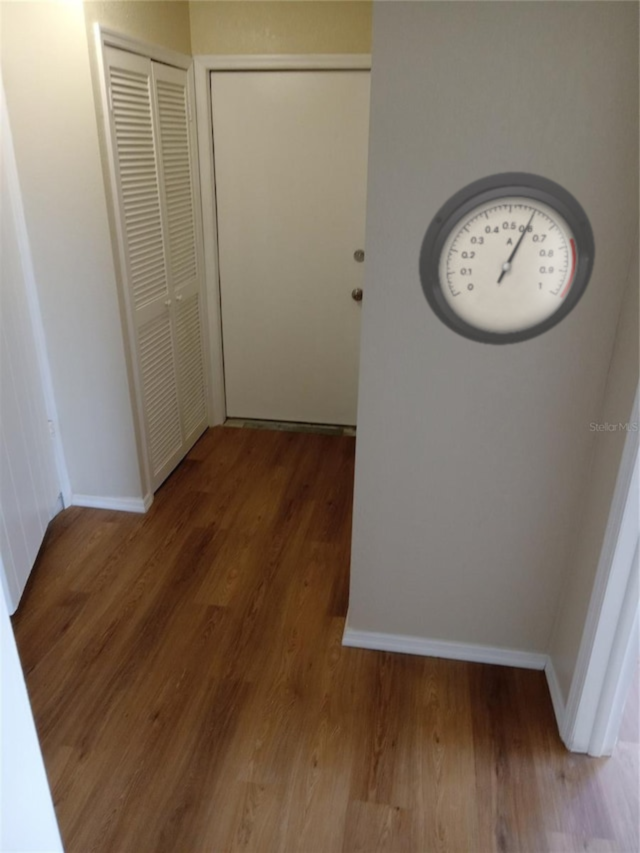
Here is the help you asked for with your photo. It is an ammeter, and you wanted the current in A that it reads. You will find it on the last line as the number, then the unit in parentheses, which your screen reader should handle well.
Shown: 0.6 (A)
